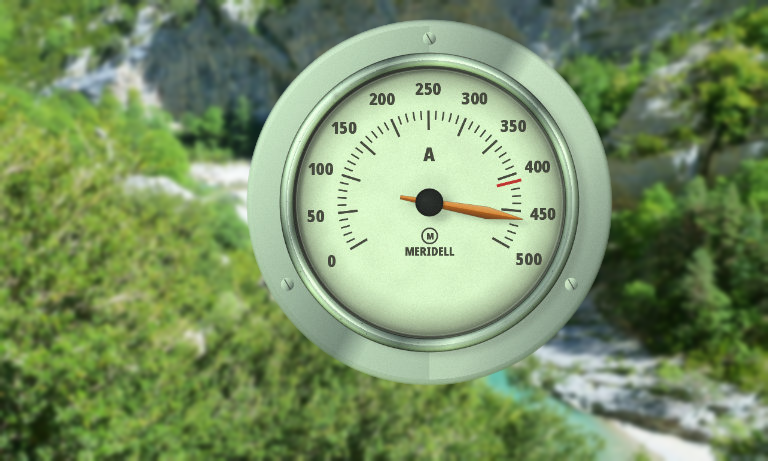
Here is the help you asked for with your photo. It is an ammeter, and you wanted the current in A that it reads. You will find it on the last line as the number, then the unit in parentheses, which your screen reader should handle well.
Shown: 460 (A)
